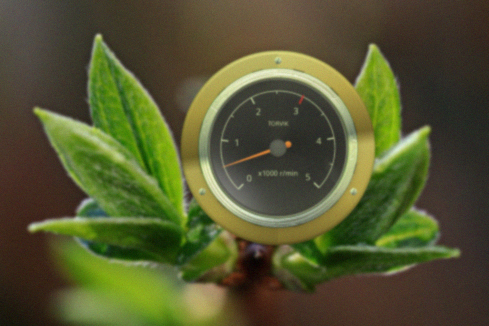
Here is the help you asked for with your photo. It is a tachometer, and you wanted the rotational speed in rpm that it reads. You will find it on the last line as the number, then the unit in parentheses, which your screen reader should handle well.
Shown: 500 (rpm)
